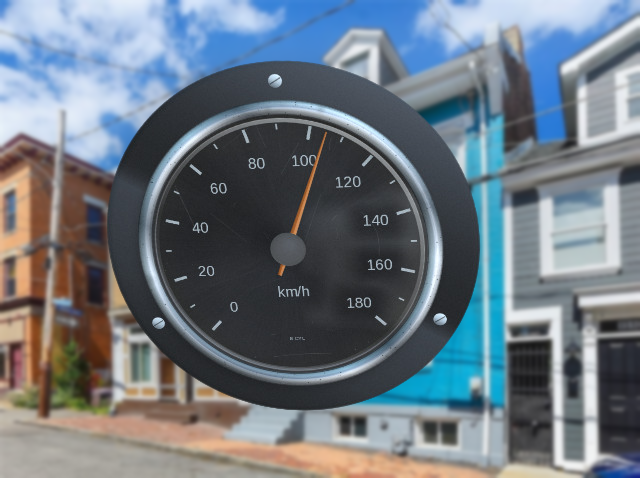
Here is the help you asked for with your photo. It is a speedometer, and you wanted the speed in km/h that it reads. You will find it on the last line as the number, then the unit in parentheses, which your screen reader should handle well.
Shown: 105 (km/h)
